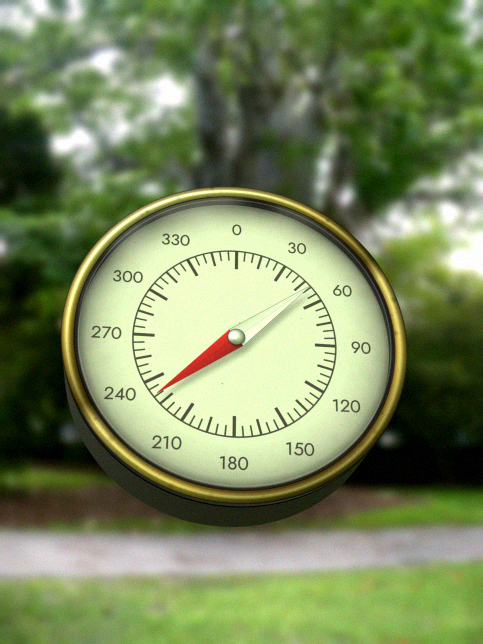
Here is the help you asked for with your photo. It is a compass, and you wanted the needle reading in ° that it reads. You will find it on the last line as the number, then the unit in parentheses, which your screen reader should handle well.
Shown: 230 (°)
